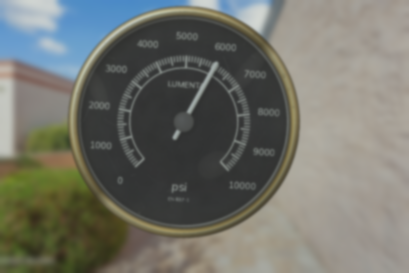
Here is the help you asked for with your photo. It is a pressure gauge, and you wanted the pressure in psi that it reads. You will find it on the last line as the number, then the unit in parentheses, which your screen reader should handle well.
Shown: 6000 (psi)
